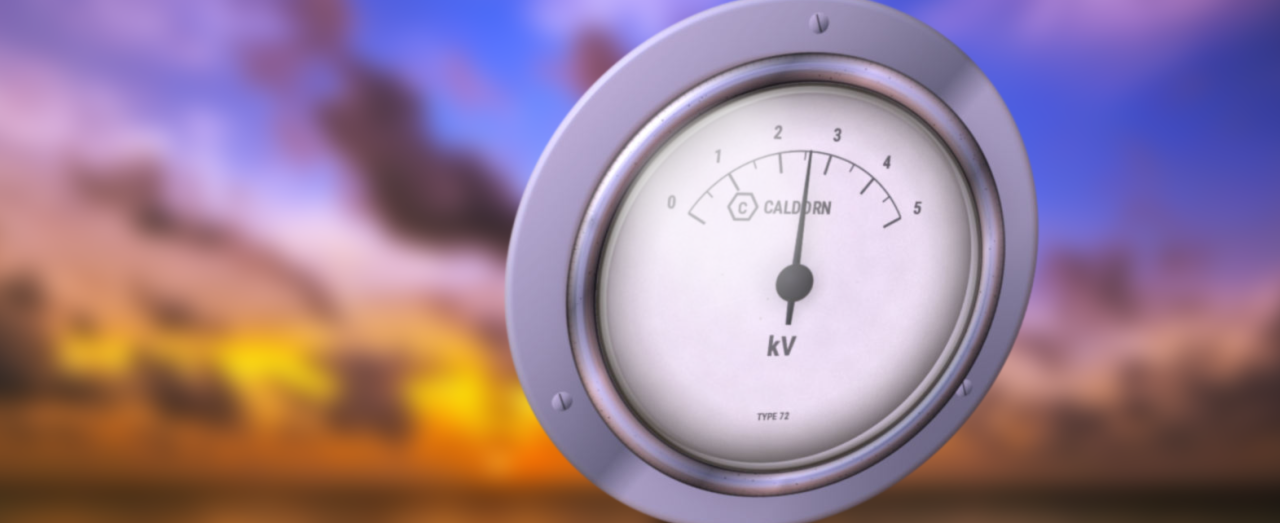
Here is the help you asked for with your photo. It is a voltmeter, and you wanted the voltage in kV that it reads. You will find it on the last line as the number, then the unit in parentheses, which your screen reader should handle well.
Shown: 2.5 (kV)
